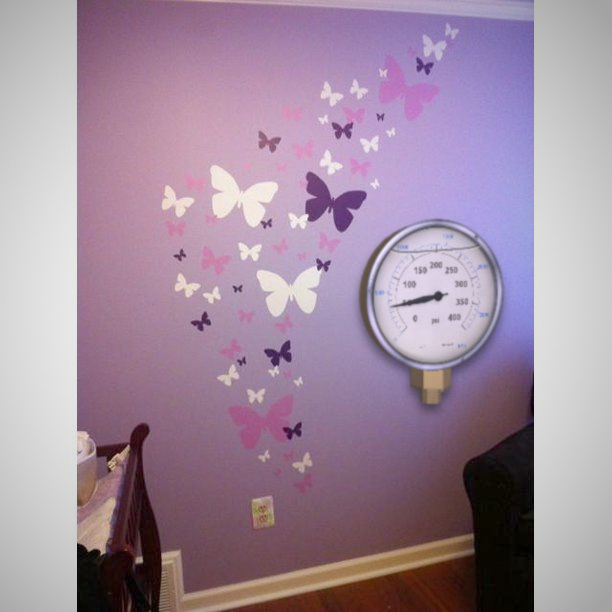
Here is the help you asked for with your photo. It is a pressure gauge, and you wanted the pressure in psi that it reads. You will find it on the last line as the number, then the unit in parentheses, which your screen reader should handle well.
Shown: 50 (psi)
